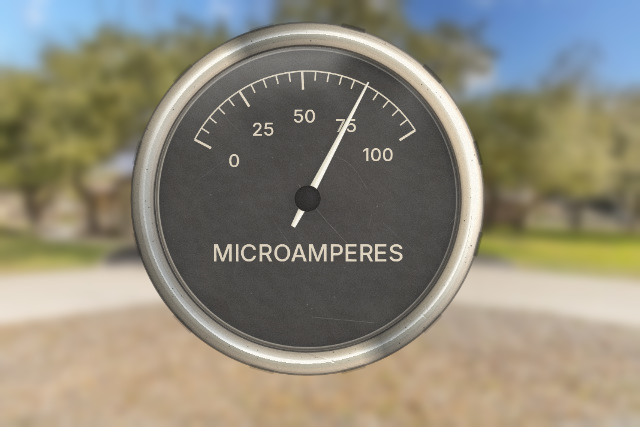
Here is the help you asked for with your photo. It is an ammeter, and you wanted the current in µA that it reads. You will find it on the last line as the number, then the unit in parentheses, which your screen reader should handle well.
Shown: 75 (µA)
